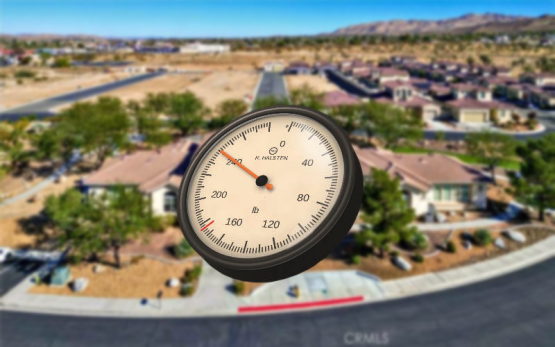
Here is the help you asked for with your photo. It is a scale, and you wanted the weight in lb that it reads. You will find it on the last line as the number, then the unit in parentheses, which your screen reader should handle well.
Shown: 240 (lb)
